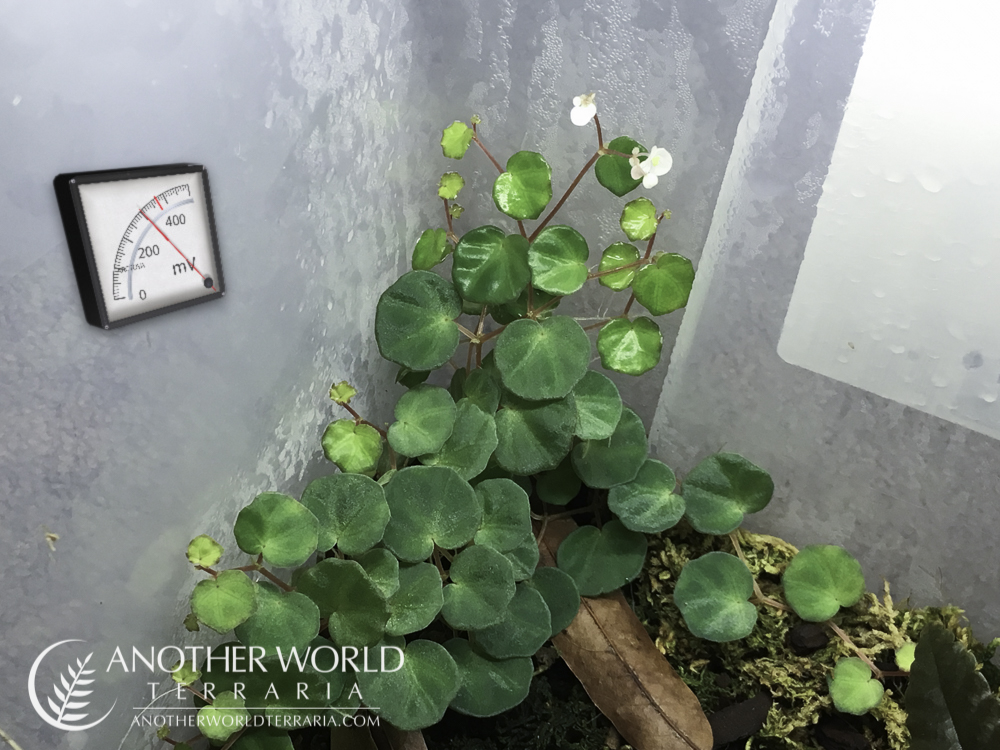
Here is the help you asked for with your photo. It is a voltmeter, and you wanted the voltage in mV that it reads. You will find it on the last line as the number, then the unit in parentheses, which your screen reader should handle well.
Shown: 300 (mV)
